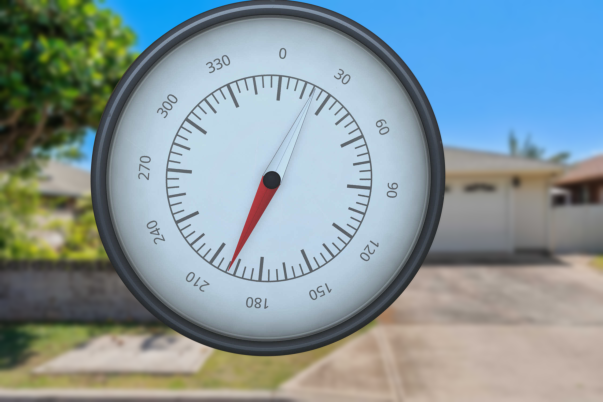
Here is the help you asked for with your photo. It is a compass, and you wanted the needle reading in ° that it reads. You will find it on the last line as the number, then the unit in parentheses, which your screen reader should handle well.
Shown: 200 (°)
